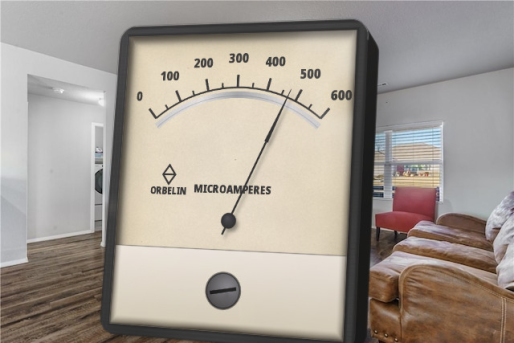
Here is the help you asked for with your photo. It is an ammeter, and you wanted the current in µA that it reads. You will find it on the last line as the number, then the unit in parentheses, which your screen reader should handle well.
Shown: 475 (µA)
